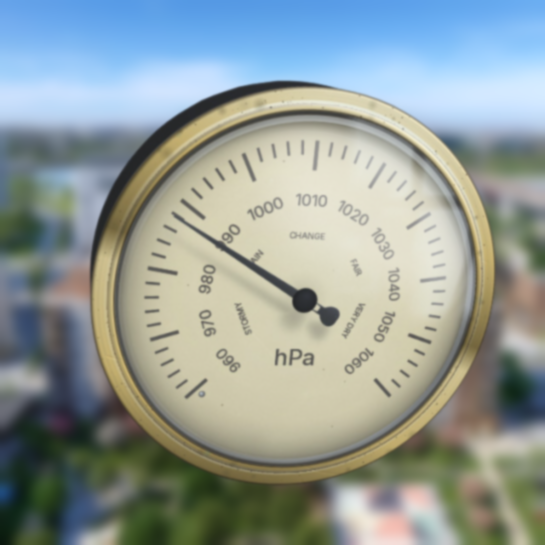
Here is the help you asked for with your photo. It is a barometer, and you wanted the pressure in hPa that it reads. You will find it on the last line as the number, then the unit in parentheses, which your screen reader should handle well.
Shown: 988 (hPa)
